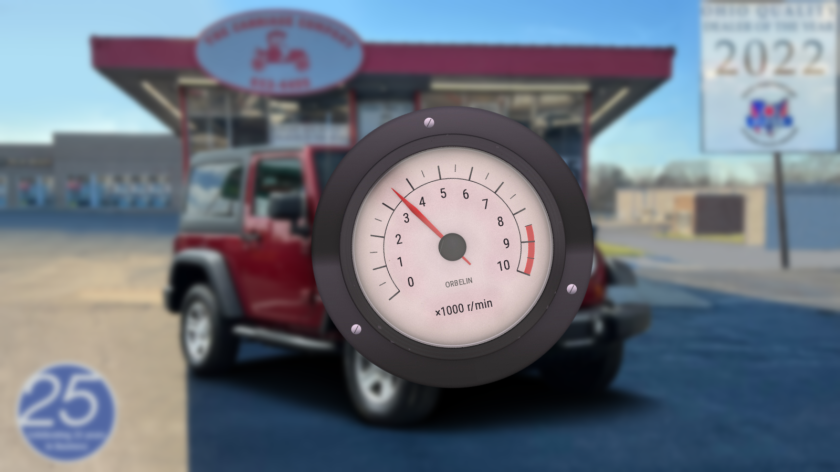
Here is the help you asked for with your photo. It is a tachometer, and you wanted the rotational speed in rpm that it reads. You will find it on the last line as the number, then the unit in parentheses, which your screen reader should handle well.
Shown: 3500 (rpm)
